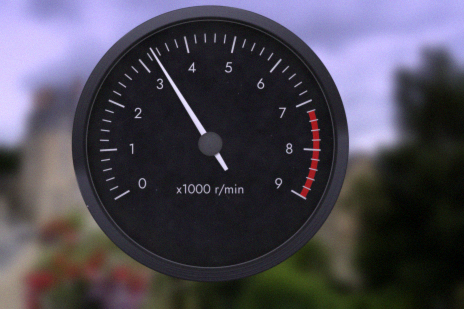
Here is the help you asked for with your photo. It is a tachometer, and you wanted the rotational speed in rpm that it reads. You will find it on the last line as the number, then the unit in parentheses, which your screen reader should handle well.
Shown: 3300 (rpm)
